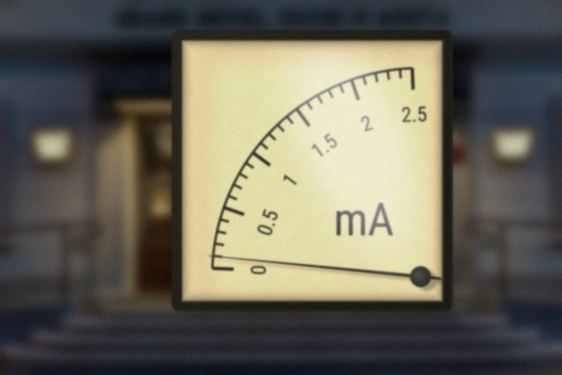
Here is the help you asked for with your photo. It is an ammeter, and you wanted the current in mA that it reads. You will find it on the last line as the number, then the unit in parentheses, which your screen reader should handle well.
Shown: 0.1 (mA)
